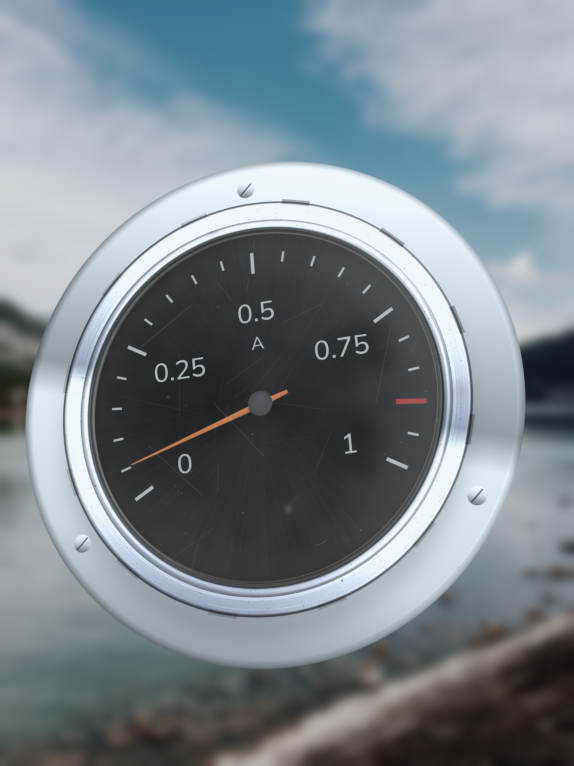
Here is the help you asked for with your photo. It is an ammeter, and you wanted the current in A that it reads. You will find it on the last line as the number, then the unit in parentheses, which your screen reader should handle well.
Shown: 0.05 (A)
